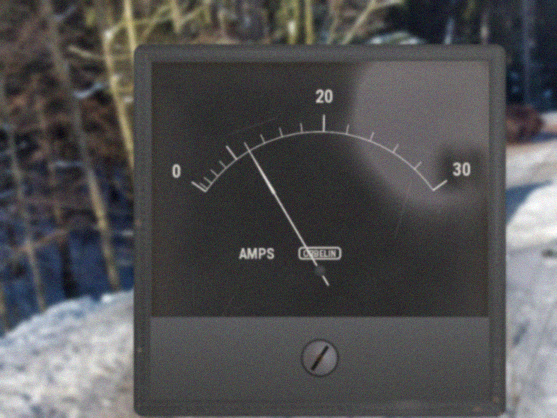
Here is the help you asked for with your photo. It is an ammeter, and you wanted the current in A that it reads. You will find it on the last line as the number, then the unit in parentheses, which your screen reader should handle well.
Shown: 12 (A)
